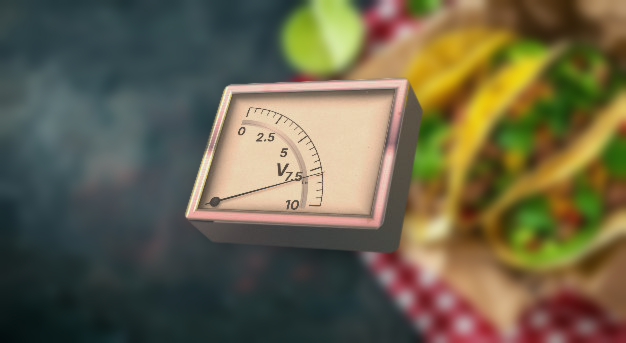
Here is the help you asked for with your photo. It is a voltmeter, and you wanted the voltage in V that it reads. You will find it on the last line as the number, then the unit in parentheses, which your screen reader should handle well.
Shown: 8 (V)
